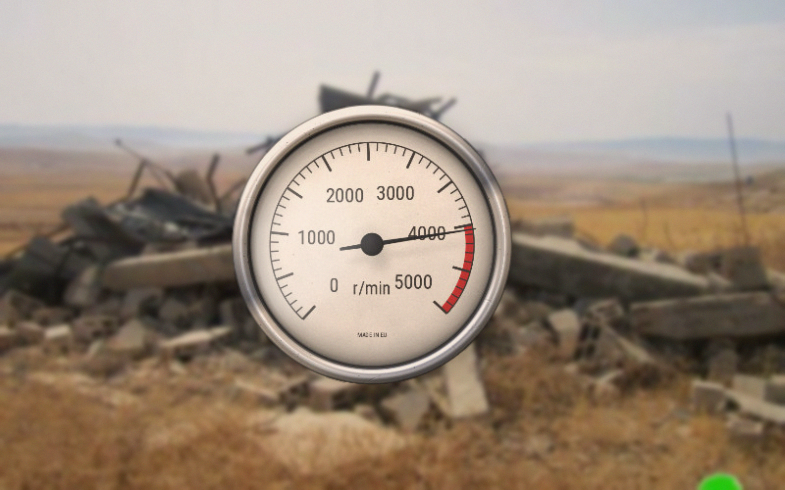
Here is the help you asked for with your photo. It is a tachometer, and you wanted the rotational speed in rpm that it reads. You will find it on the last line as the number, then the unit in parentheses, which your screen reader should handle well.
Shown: 4050 (rpm)
